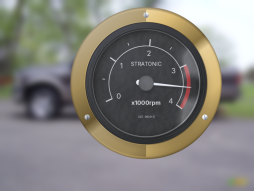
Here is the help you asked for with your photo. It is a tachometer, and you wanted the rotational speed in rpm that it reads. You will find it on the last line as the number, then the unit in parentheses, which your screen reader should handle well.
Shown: 3500 (rpm)
